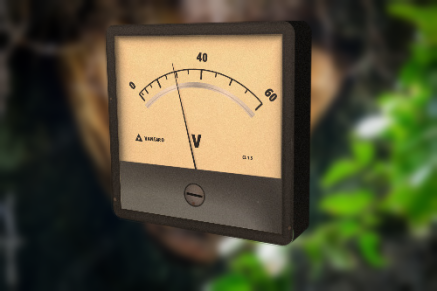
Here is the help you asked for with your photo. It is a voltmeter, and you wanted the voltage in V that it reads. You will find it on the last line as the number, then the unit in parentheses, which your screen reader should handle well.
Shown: 30 (V)
